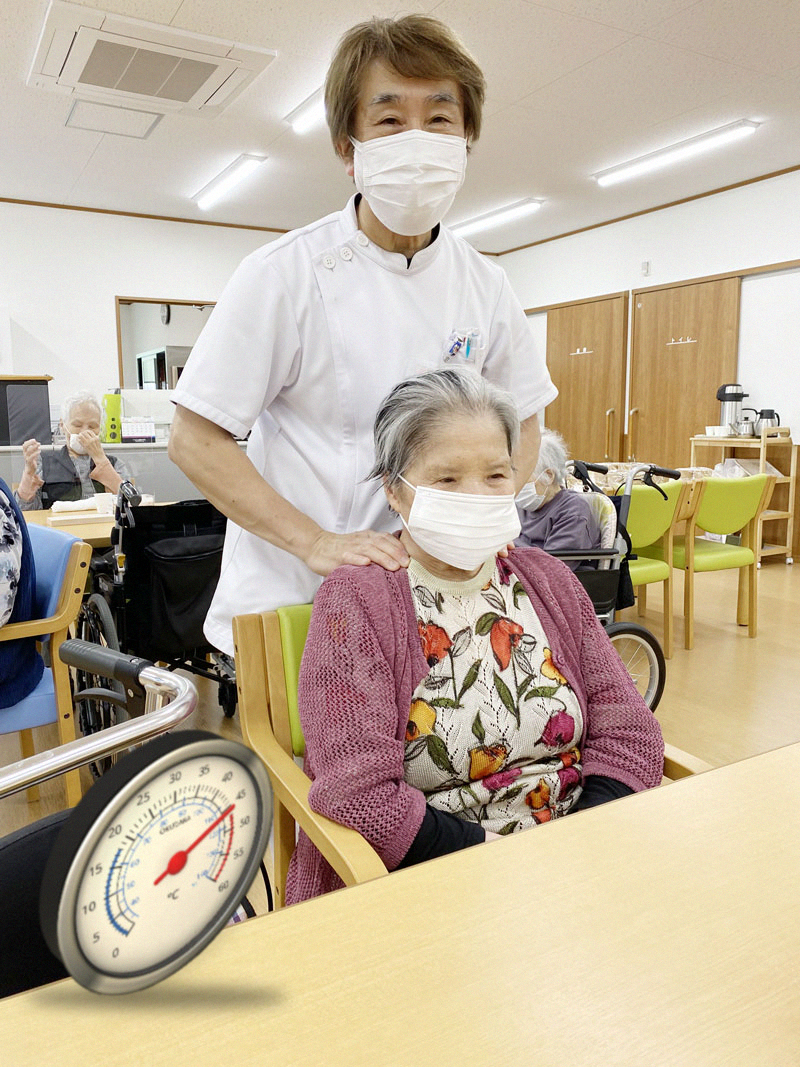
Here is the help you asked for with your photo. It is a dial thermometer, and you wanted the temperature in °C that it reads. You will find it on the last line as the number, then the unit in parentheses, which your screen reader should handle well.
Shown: 45 (°C)
